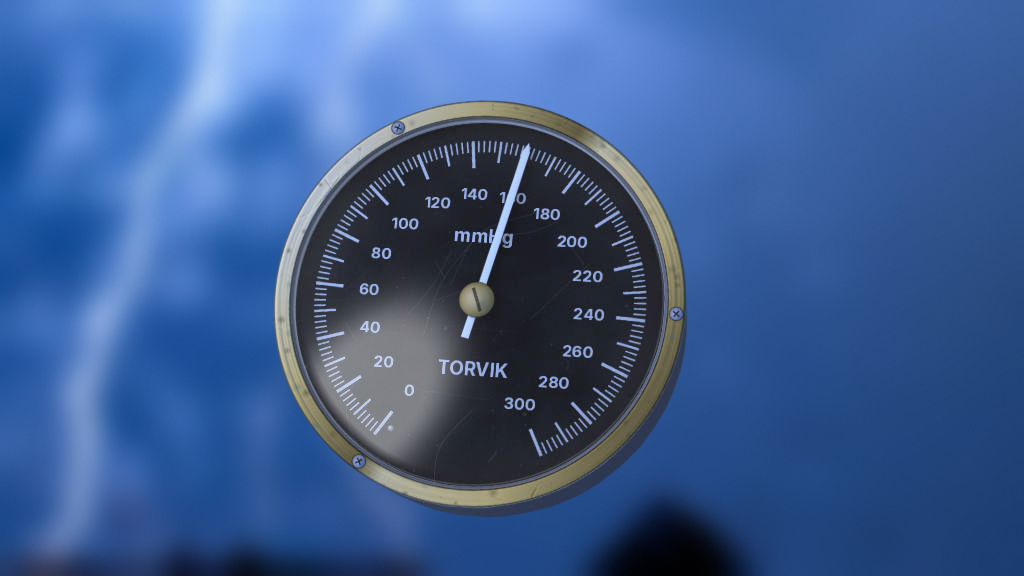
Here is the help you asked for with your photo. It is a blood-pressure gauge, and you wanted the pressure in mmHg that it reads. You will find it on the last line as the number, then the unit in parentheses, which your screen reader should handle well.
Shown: 160 (mmHg)
